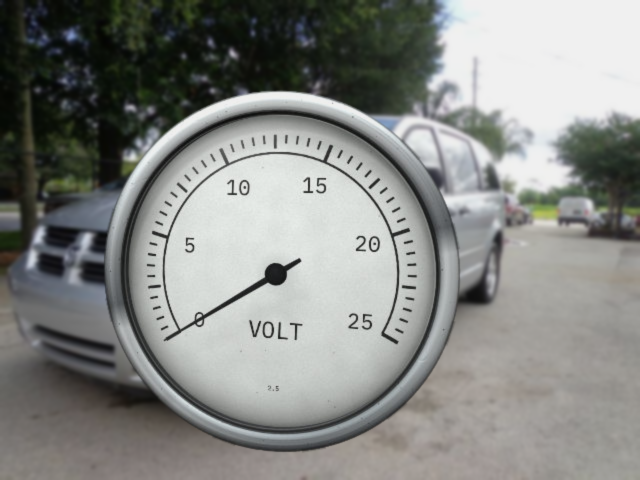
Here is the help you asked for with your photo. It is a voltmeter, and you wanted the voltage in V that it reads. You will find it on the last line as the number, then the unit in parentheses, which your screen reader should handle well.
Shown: 0 (V)
